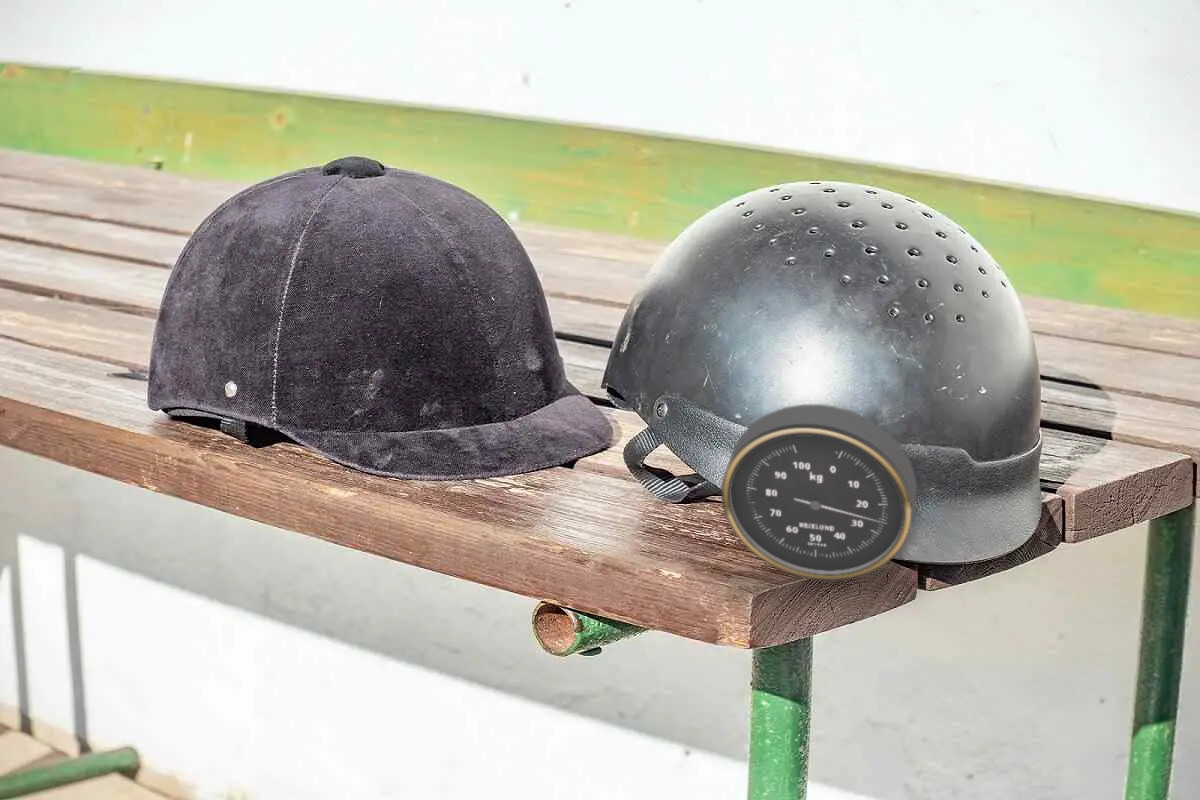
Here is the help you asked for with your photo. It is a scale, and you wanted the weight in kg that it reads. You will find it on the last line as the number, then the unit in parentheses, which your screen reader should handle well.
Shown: 25 (kg)
